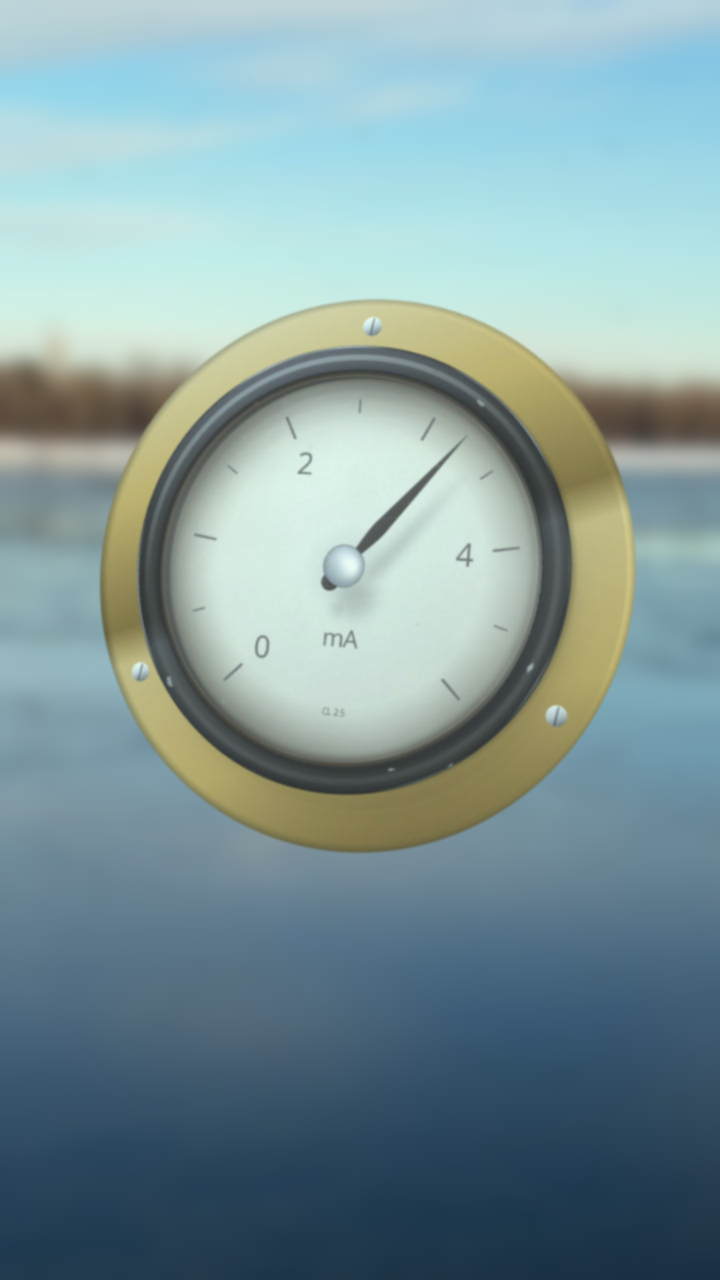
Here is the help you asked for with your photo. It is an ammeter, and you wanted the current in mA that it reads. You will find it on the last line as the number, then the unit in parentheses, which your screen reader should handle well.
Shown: 3.25 (mA)
